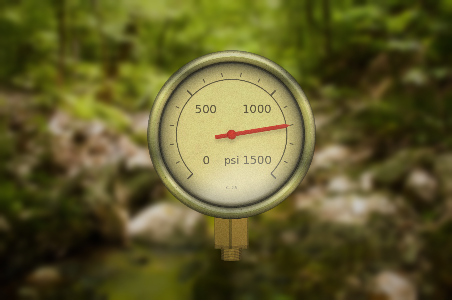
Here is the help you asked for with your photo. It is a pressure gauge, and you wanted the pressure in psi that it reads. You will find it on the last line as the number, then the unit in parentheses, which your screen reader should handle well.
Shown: 1200 (psi)
